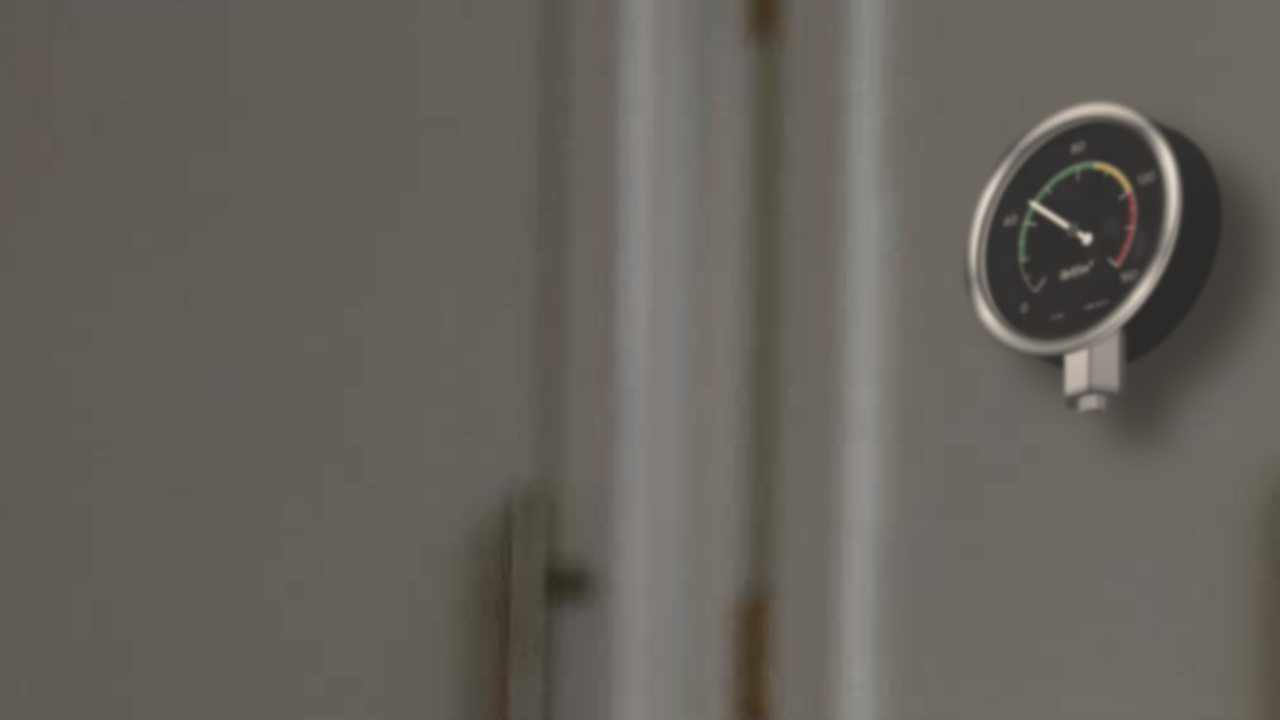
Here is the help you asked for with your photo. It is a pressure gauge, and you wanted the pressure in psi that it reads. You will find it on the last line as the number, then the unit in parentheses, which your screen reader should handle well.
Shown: 50 (psi)
